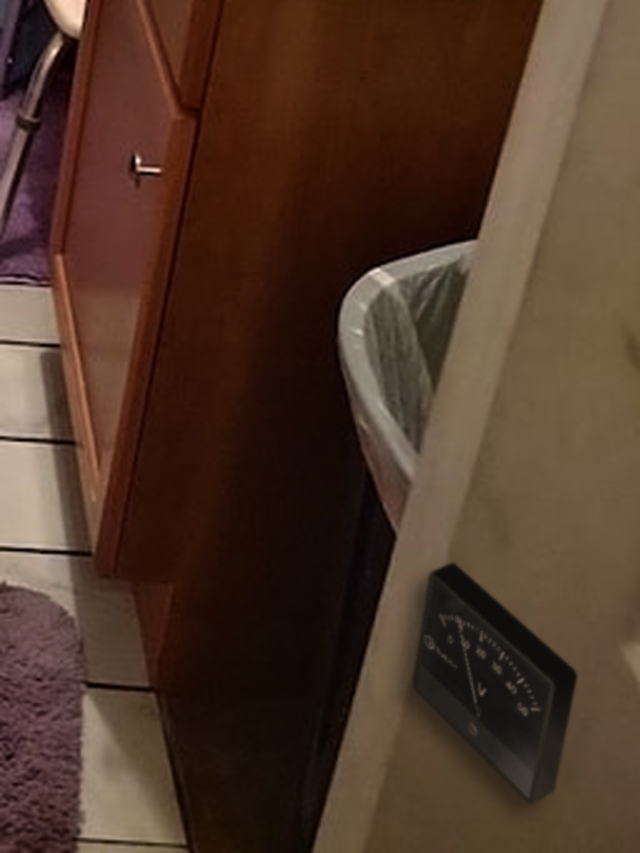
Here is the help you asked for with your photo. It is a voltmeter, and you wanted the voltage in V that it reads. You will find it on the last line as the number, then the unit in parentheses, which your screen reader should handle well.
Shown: 10 (V)
